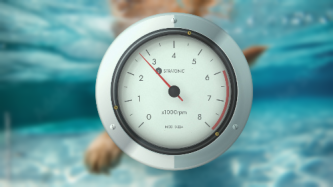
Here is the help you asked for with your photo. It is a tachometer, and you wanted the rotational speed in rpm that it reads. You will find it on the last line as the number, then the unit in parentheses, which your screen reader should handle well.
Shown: 2750 (rpm)
